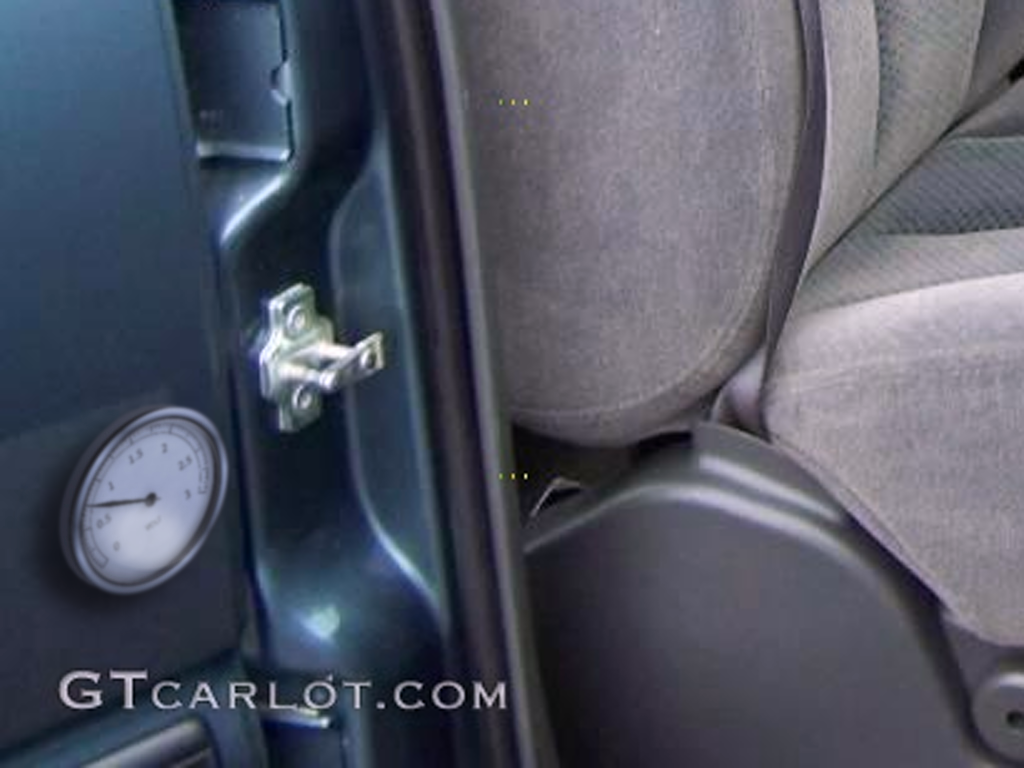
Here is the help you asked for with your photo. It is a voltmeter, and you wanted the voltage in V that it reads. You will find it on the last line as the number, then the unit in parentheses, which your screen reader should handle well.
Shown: 0.75 (V)
